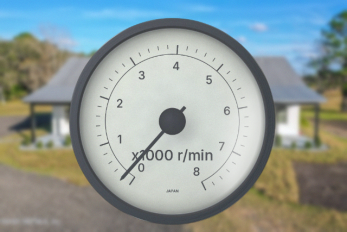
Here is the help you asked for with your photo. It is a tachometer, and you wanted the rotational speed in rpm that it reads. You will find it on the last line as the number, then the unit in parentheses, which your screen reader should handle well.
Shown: 200 (rpm)
